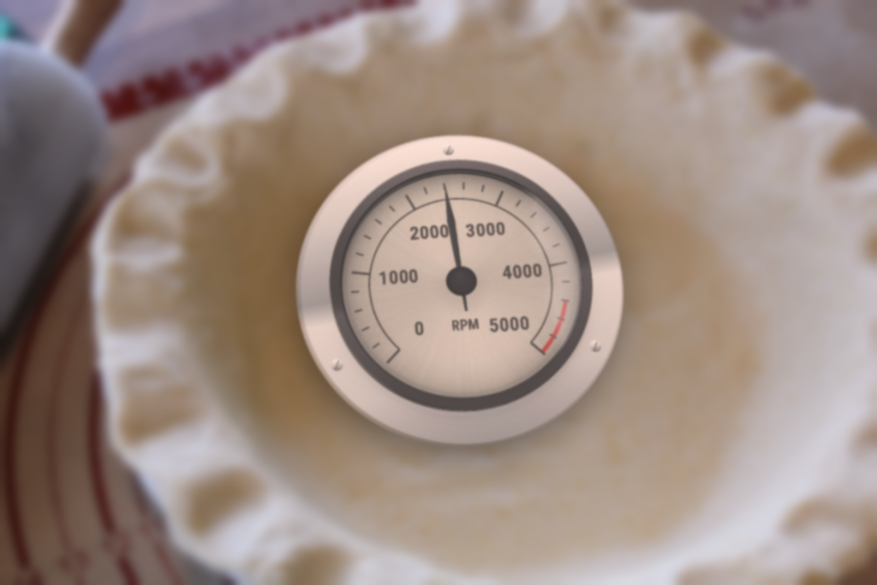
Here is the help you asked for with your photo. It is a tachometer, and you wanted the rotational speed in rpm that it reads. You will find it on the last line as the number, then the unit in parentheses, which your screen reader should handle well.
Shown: 2400 (rpm)
